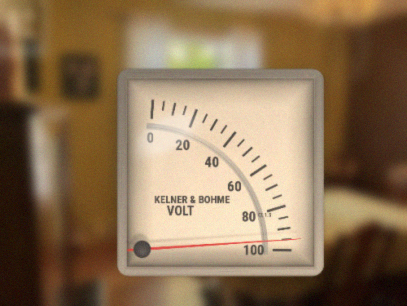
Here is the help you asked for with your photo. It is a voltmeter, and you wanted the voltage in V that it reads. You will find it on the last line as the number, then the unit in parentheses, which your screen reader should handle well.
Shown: 95 (V)
